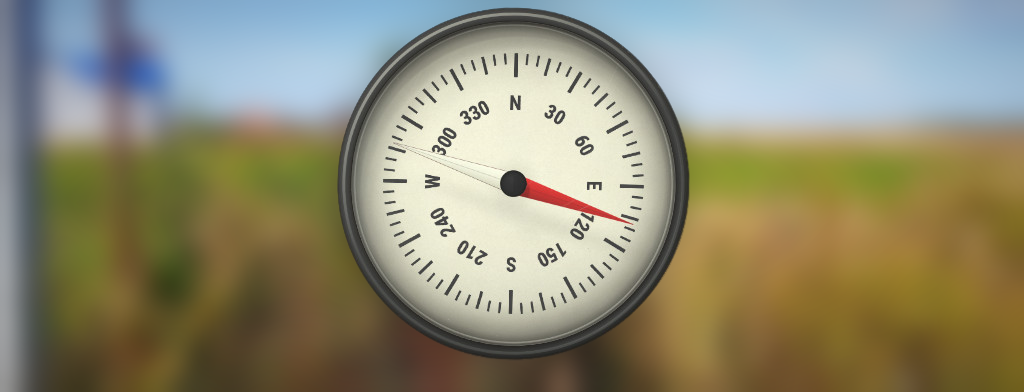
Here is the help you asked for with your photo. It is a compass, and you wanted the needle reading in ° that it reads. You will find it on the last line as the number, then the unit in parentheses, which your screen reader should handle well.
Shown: 107.5 (°)
